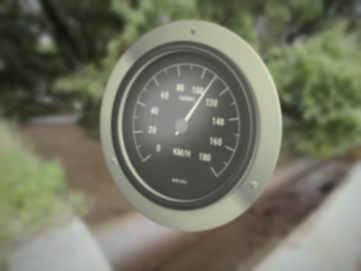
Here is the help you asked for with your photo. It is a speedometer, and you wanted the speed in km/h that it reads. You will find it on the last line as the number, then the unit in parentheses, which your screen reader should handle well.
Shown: 110 (km/h)
